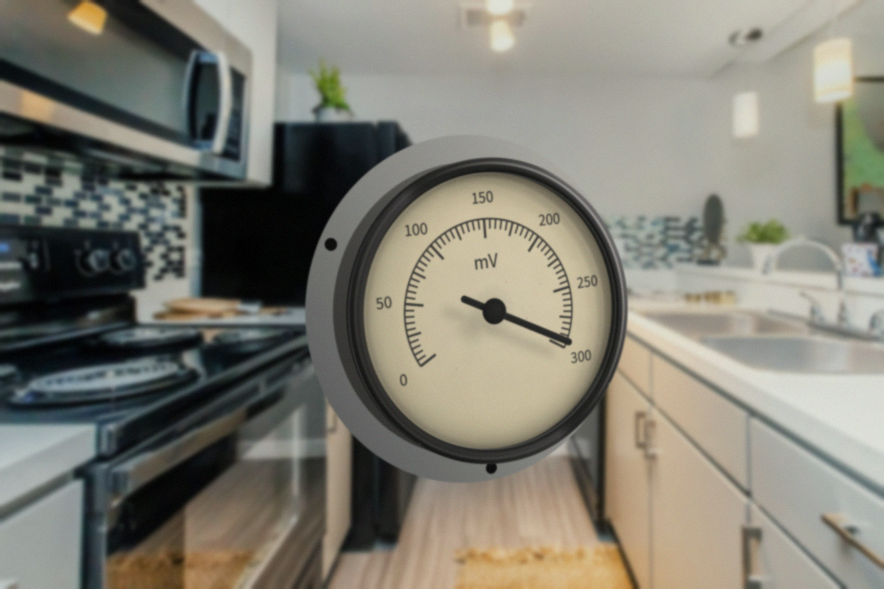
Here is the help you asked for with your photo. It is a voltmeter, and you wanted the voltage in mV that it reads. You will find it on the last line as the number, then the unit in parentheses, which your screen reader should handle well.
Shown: 295 (mV)
